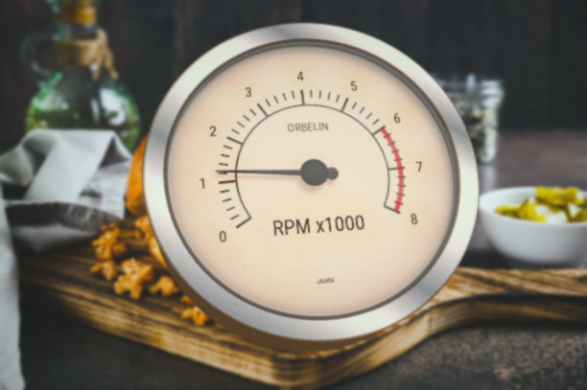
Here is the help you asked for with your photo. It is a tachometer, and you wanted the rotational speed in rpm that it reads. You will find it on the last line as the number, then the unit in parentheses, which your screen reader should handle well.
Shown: 1200 (rpm)
